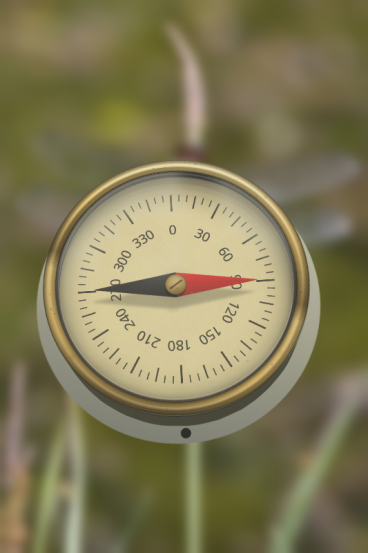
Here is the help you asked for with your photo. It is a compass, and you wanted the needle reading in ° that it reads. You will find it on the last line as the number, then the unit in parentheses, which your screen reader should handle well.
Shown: 90 (°)
